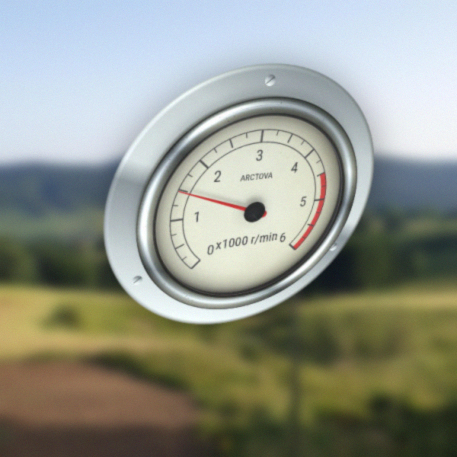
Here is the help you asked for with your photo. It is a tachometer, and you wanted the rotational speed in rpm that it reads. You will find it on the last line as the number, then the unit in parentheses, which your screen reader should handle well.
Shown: 1500 (rpm)
